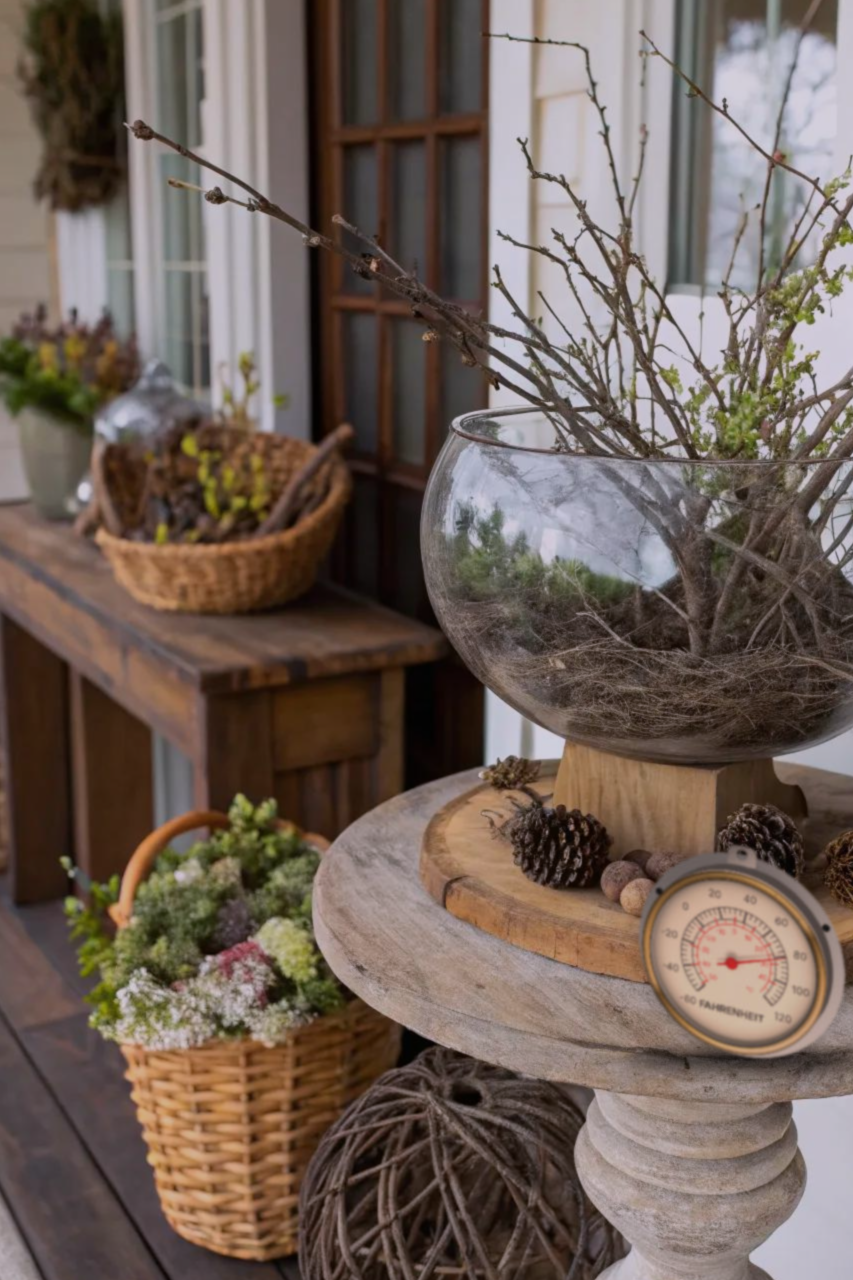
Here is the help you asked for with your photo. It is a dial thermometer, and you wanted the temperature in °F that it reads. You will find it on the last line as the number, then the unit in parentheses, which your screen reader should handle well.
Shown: 80 (°F)
